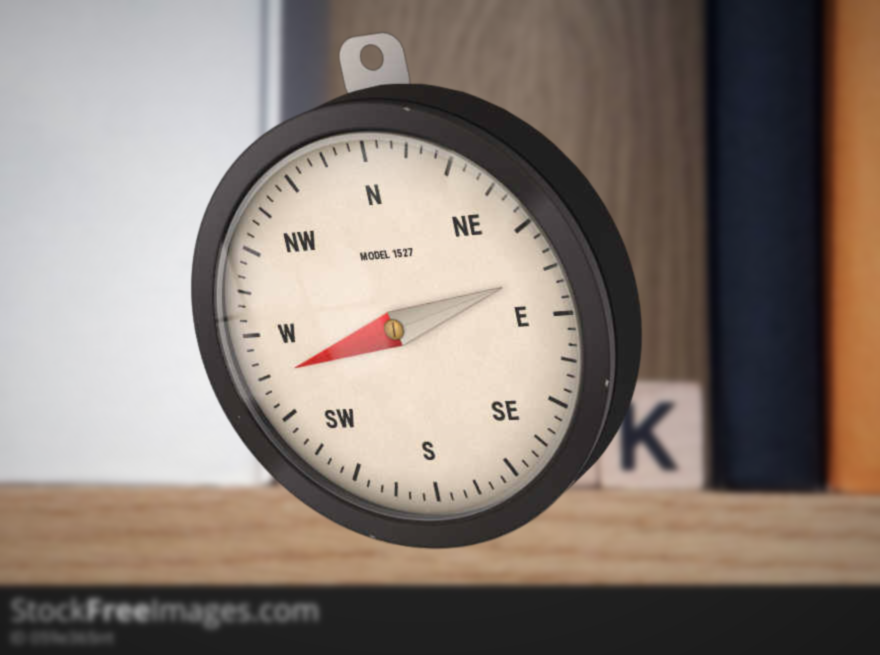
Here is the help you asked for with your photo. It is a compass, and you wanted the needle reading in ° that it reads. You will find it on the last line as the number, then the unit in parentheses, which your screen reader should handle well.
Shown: 255 (°)
